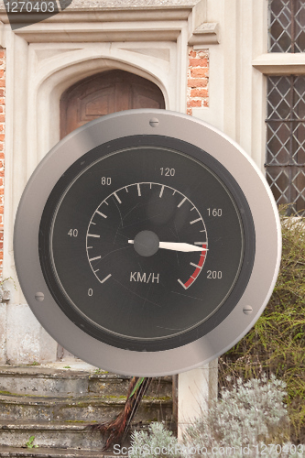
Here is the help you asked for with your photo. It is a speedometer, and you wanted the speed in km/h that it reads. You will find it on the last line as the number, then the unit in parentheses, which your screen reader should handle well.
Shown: 185 (km/h)
